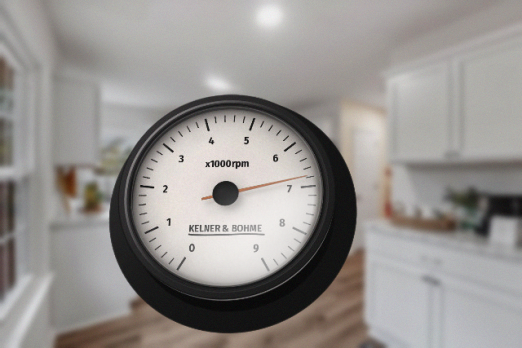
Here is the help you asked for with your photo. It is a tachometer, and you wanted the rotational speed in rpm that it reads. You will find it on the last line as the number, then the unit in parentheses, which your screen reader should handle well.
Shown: 6800 (rpm)
